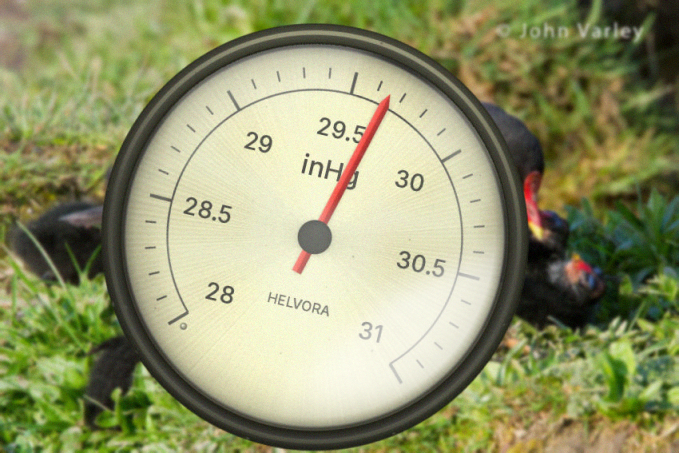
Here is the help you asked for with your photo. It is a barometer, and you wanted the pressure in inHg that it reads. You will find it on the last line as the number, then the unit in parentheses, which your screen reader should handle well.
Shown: 29.65 (inHg)
